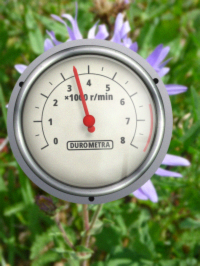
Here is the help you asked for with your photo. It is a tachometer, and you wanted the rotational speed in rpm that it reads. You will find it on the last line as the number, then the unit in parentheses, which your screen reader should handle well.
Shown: 3500 (rpm)
